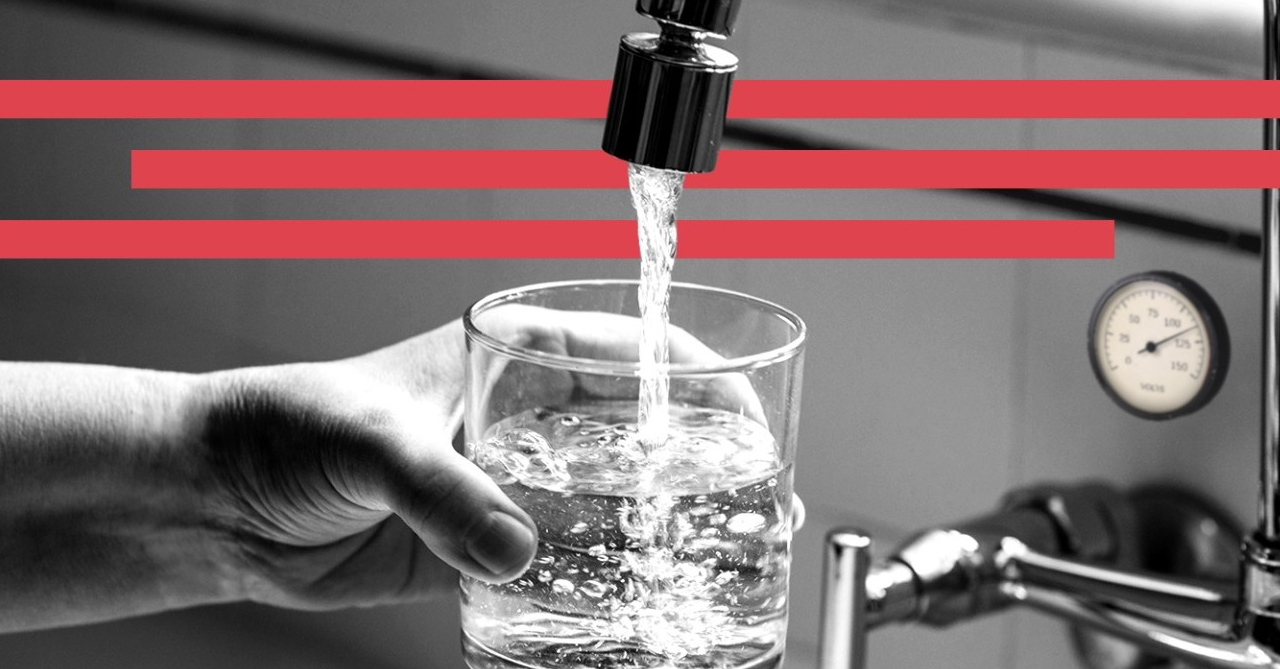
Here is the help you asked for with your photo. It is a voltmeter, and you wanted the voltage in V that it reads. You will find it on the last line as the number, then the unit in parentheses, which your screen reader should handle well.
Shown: 115 (V)
